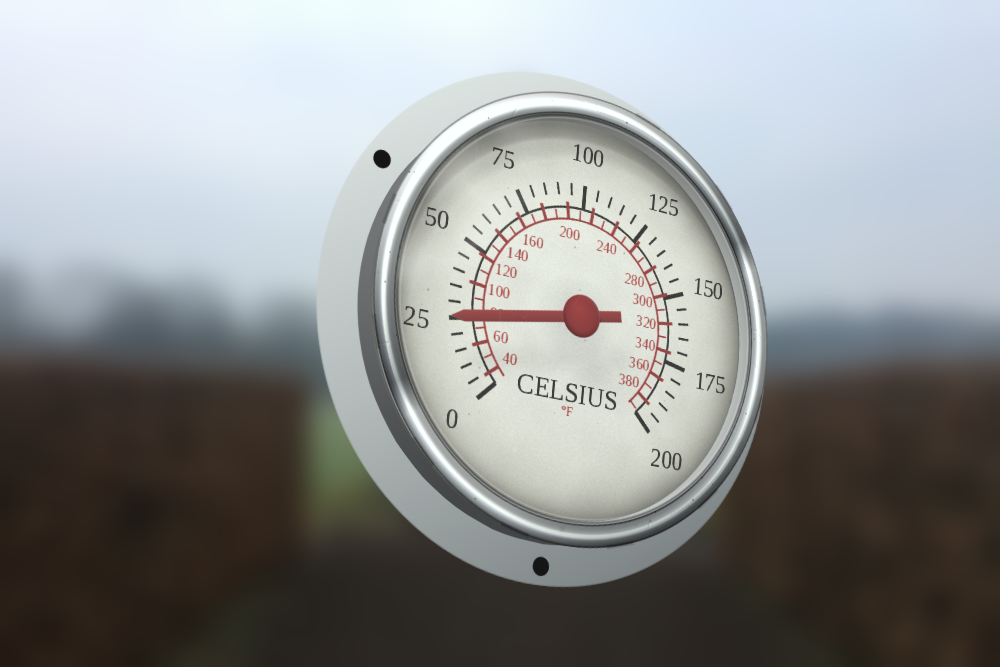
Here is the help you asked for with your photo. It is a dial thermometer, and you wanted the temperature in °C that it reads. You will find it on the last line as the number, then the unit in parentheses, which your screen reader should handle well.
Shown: 25 (°C)
